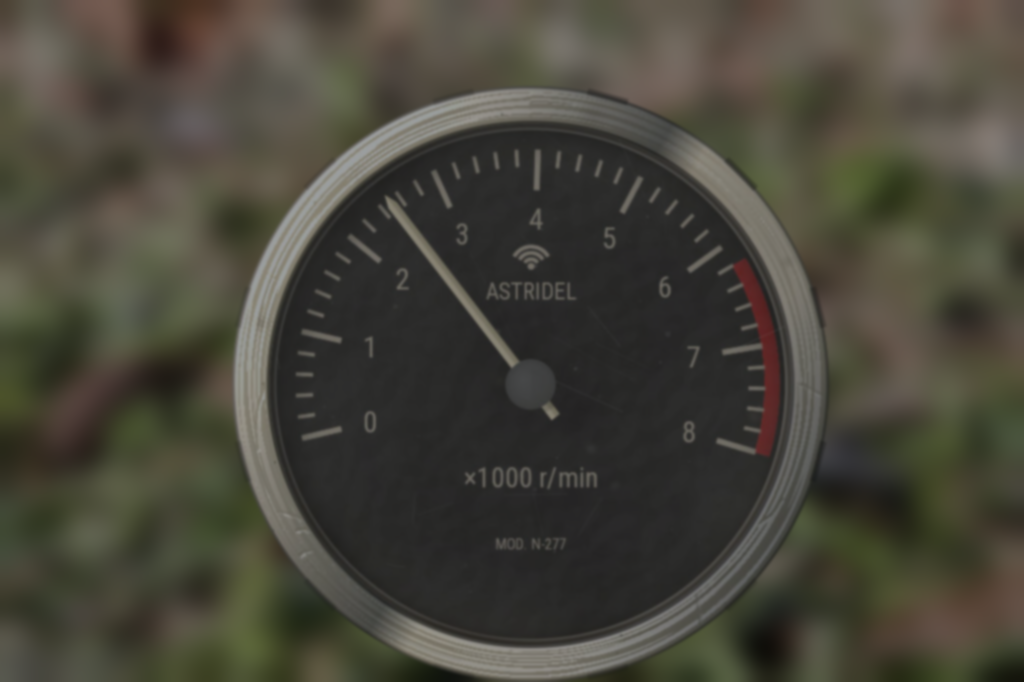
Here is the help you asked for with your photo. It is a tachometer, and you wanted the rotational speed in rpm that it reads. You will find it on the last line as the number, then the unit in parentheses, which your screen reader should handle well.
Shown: 2500 (rpm)
